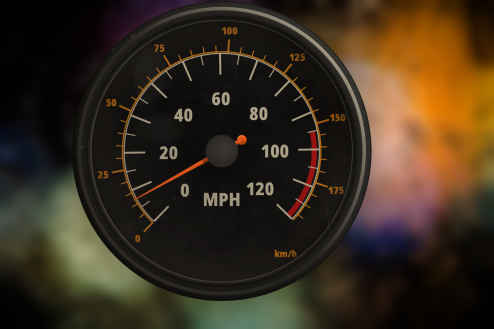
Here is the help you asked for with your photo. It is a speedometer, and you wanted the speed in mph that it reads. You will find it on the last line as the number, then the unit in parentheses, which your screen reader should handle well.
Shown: 7.5 (mph)
